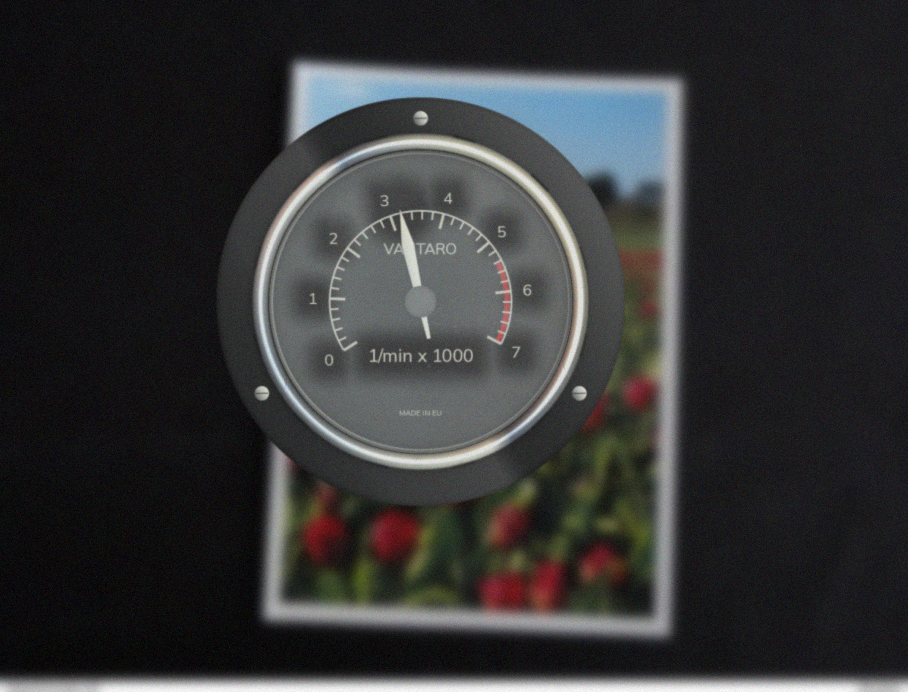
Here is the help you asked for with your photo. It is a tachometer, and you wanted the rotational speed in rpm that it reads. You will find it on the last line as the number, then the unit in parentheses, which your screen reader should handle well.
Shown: 3200 (rpm)
